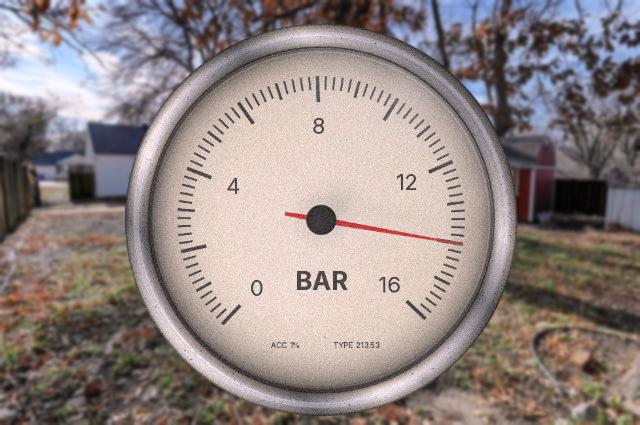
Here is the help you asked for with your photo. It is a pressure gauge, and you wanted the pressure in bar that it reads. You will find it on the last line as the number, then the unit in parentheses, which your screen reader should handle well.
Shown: 14 (bar)
